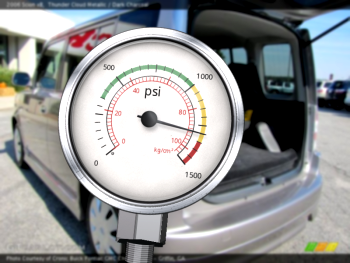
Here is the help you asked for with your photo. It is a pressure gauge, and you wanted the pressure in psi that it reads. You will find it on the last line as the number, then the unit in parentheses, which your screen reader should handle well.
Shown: 1300 (psi)
